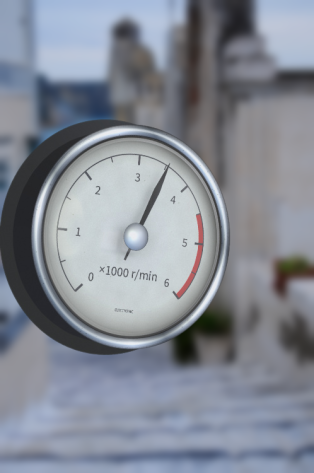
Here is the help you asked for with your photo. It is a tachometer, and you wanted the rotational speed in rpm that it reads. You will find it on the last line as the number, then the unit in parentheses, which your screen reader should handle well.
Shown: 3500 (rpm)
